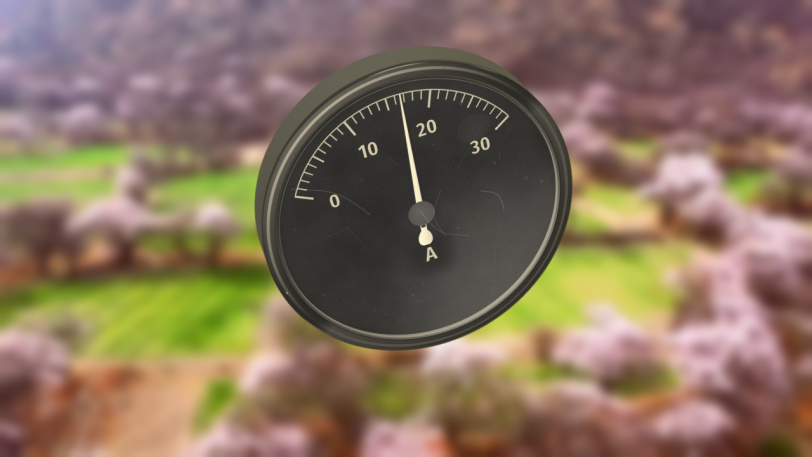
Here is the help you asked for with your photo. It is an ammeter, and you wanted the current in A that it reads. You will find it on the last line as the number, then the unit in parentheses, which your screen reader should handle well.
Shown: 16.5 (A)
